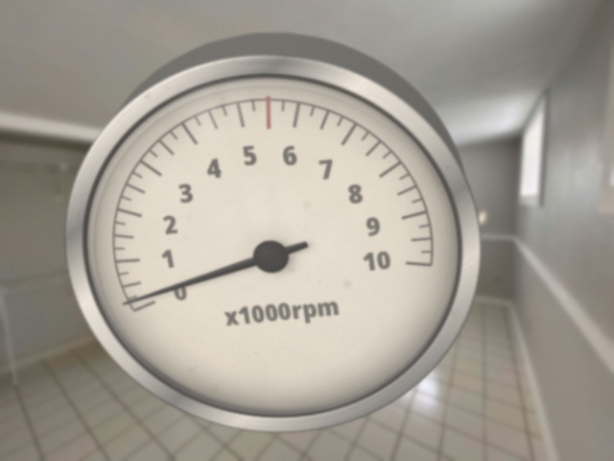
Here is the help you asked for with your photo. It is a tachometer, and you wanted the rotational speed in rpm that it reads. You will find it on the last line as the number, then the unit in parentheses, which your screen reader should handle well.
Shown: 250 (rpm)
